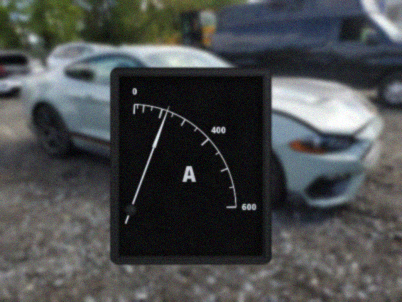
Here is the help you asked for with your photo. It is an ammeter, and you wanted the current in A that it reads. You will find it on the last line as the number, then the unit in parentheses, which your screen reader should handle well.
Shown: 225 (A)
